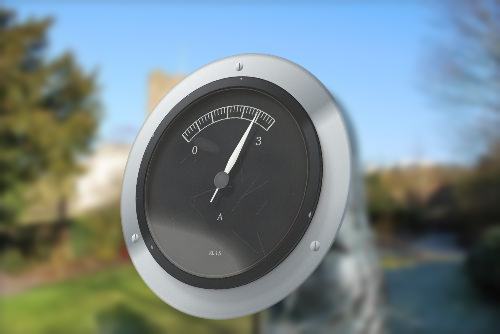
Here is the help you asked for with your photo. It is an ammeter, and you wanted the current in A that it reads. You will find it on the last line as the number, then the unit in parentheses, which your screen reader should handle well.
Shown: 2.5 (A)
